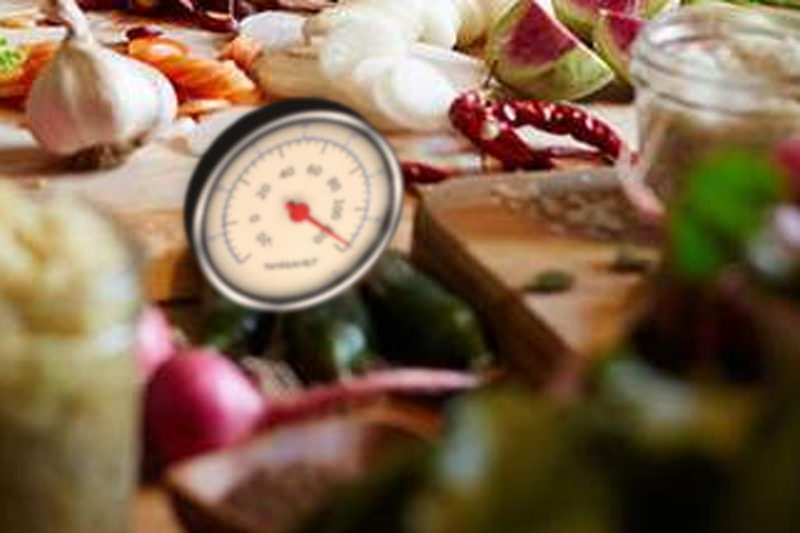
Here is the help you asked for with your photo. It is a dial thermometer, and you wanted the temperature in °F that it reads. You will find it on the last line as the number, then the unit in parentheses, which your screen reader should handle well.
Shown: 116 (°F)
